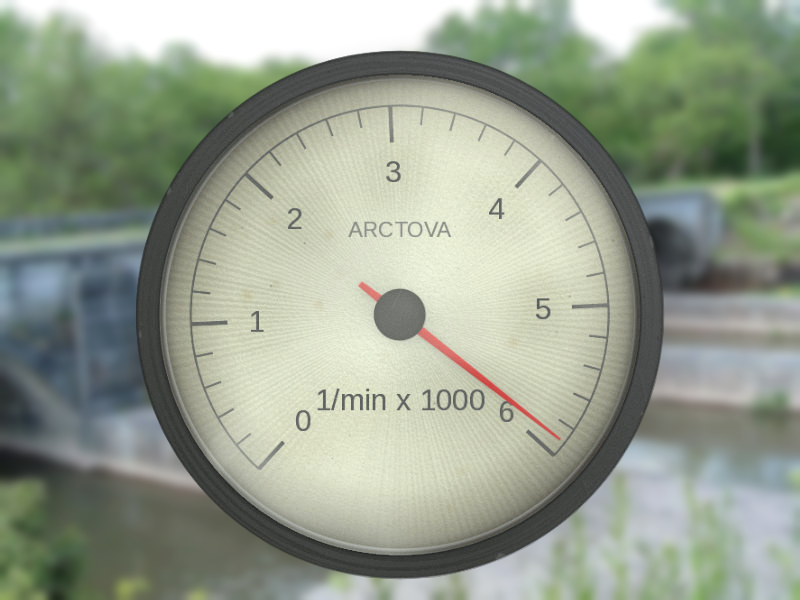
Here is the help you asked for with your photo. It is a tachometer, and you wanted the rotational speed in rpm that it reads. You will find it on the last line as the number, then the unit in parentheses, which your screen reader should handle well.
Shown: 5900 (rpm)
